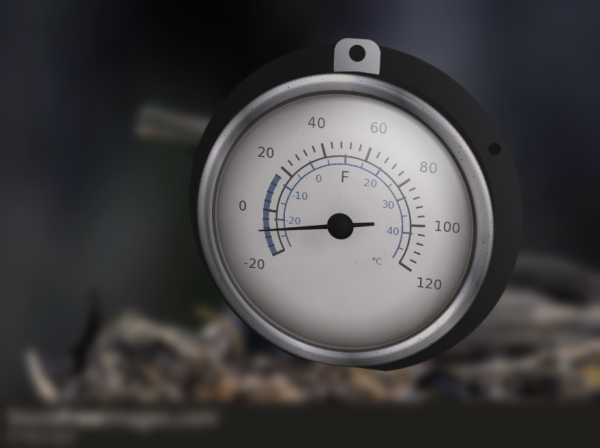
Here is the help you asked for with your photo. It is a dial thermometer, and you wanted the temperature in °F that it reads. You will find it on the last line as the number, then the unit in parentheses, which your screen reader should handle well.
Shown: -8 (°F)
